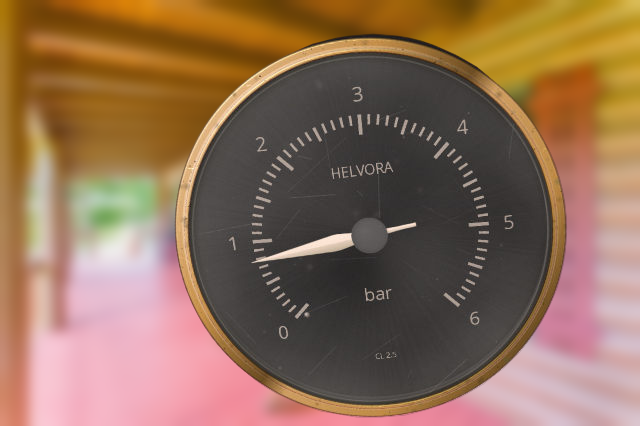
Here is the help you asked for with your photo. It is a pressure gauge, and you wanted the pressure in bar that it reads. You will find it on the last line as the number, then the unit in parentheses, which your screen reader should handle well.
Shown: 0.8 (bar)
